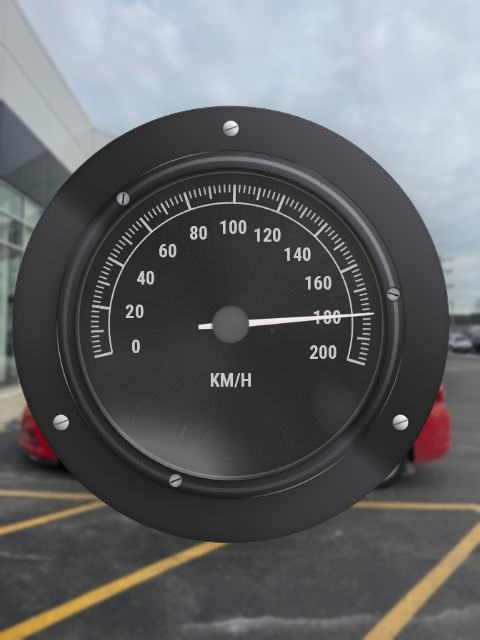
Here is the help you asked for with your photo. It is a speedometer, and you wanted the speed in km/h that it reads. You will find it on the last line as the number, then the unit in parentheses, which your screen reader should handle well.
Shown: 180 (km/h)
